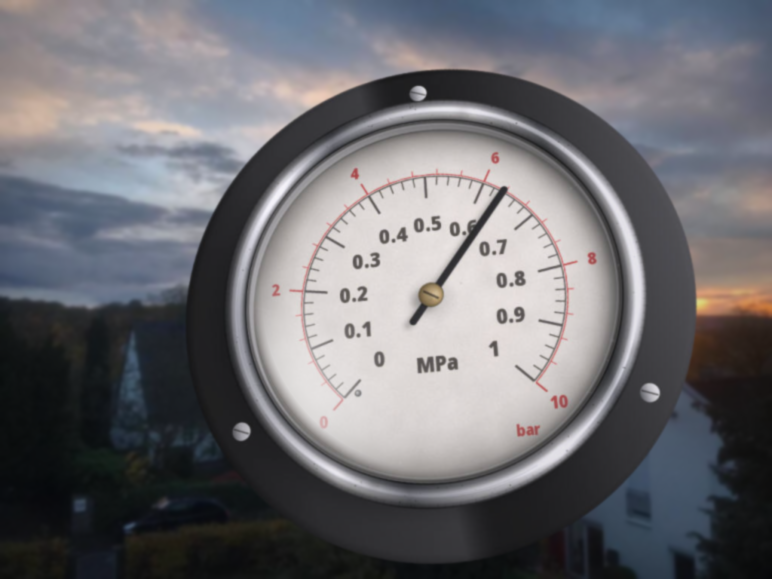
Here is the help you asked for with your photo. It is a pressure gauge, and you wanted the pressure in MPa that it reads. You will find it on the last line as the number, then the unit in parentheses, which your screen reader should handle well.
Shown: 0.64 (MPa)
